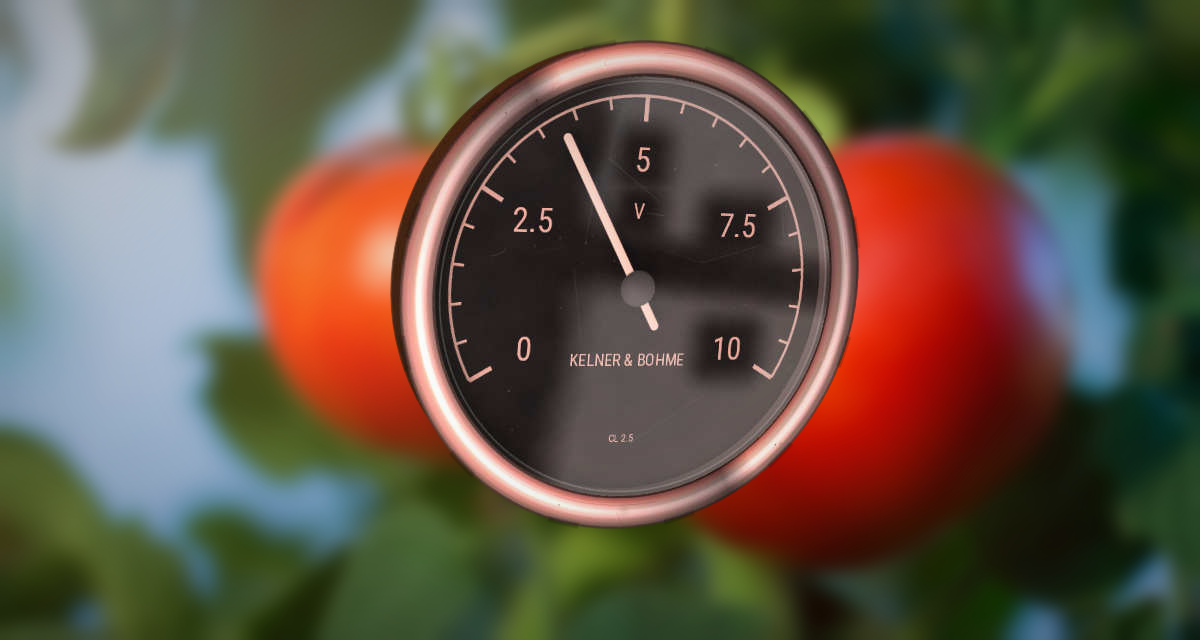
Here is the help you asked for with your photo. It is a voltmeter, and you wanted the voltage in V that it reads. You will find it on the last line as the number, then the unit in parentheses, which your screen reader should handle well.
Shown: 3.75 (V)
